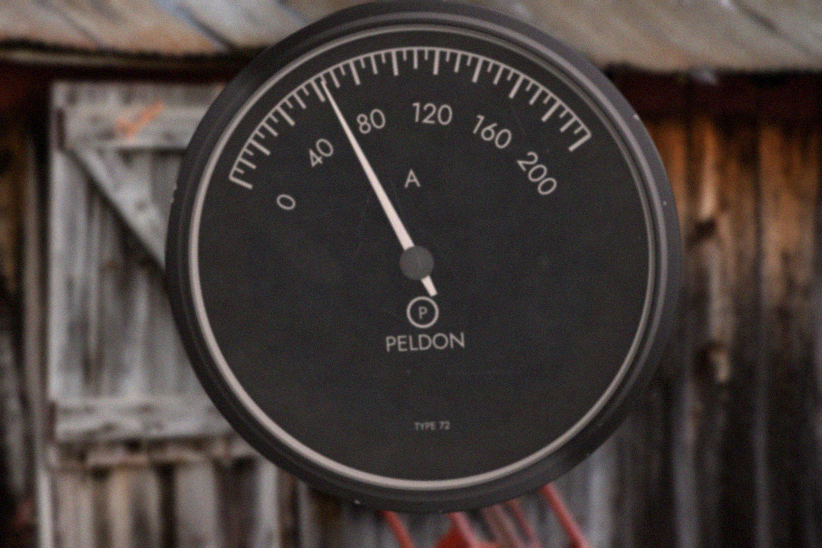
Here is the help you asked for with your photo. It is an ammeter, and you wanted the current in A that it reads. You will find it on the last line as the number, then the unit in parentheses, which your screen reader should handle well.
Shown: 65 (A)
